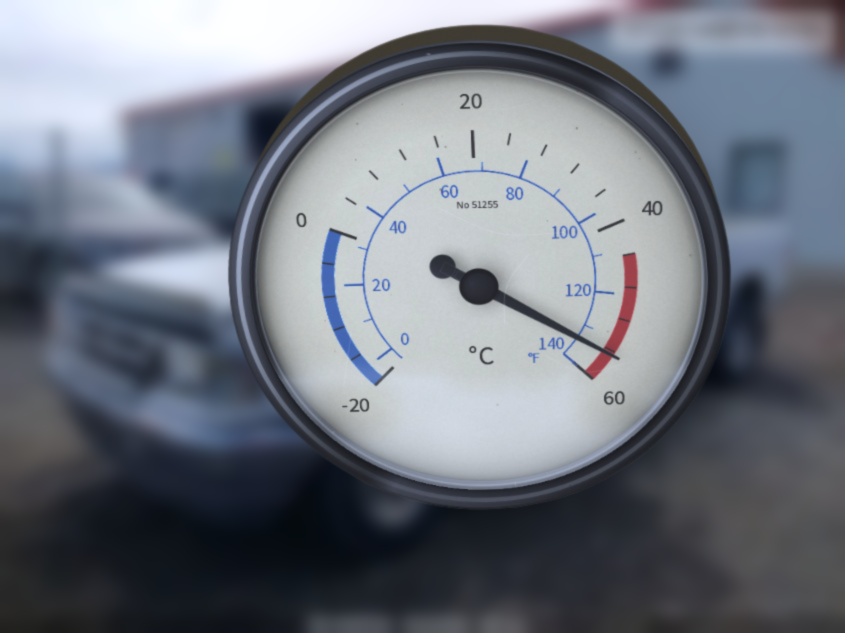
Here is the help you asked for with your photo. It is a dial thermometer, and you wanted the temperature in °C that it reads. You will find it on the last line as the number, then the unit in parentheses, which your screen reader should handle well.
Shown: 56 (°C)
